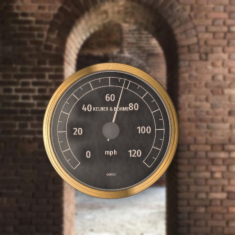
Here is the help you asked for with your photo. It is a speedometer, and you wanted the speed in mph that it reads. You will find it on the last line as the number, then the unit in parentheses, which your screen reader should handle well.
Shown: 67.5 (mph)
